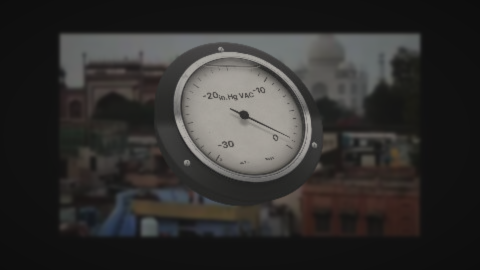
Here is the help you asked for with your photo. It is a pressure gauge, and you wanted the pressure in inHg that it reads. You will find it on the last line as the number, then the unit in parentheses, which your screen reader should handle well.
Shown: -1 (inHg)
